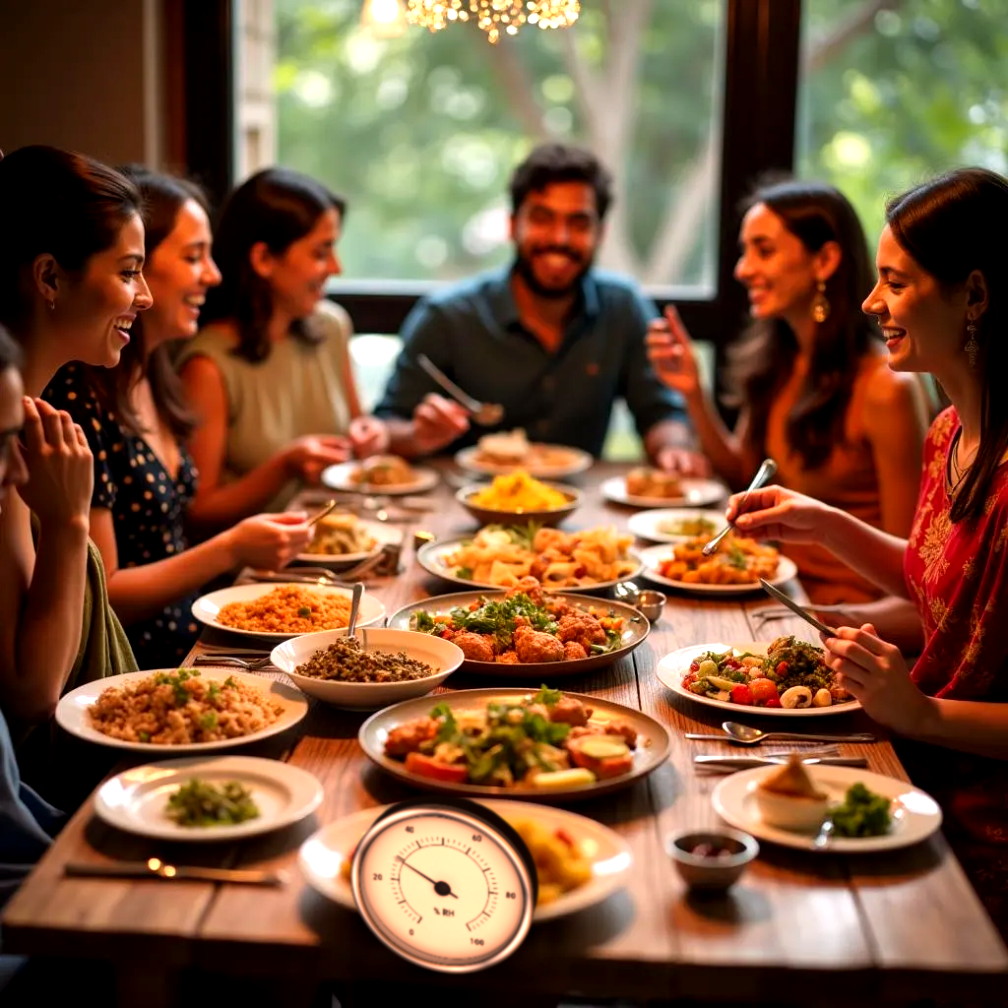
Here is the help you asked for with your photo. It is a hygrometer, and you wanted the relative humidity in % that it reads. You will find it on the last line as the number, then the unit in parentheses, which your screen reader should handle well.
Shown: 30 (%)
